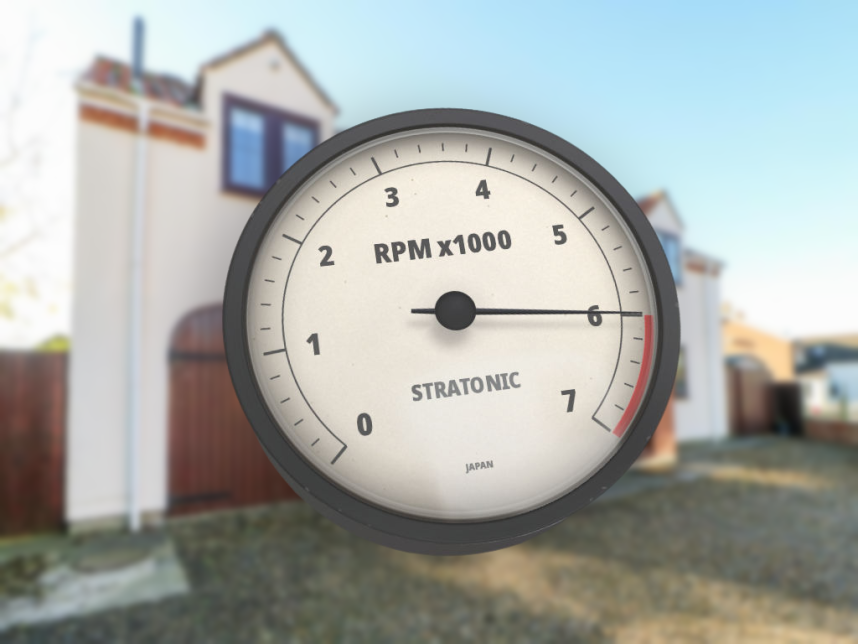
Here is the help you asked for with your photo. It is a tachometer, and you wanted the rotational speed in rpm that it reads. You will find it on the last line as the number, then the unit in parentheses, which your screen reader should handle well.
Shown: 6000 (rpm)
